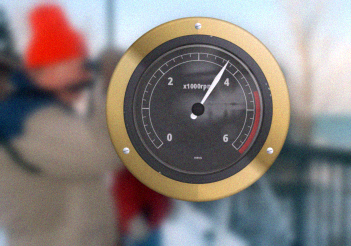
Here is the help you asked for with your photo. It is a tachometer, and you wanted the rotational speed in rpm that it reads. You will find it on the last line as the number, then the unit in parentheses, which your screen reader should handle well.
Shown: 3700 (rpm)
